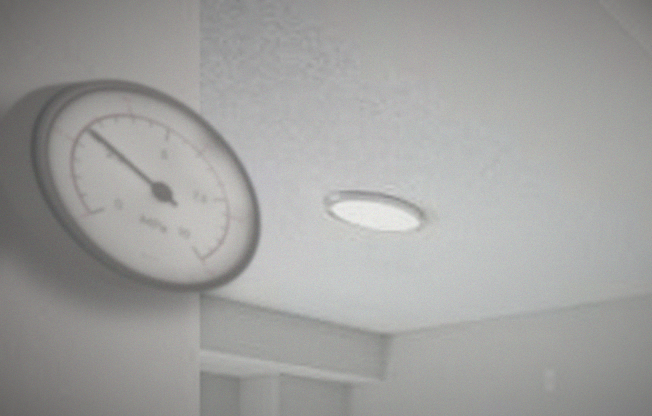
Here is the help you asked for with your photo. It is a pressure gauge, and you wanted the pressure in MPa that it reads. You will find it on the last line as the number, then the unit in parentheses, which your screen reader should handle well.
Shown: 2.5 (MPa)
